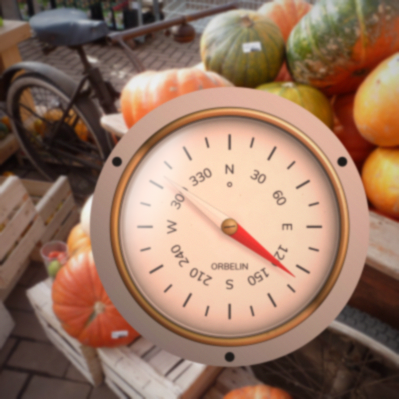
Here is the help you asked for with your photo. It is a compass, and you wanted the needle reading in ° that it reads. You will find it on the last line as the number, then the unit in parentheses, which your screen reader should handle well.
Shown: 127.5 (°)
